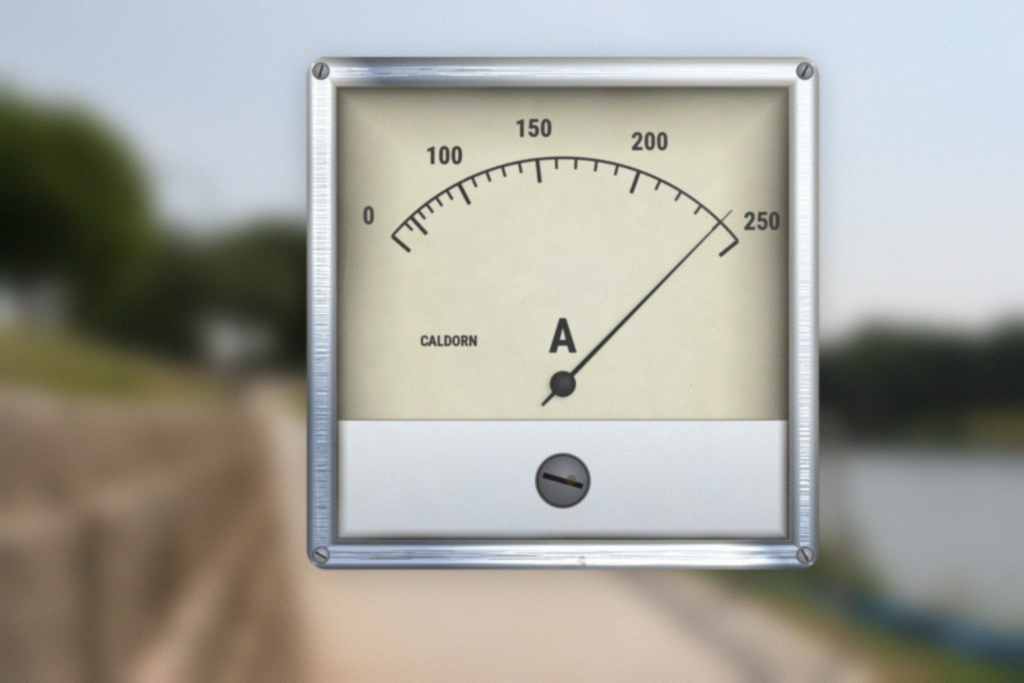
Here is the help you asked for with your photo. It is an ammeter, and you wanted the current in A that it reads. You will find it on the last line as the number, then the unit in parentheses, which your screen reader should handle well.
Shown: 240 (A)
